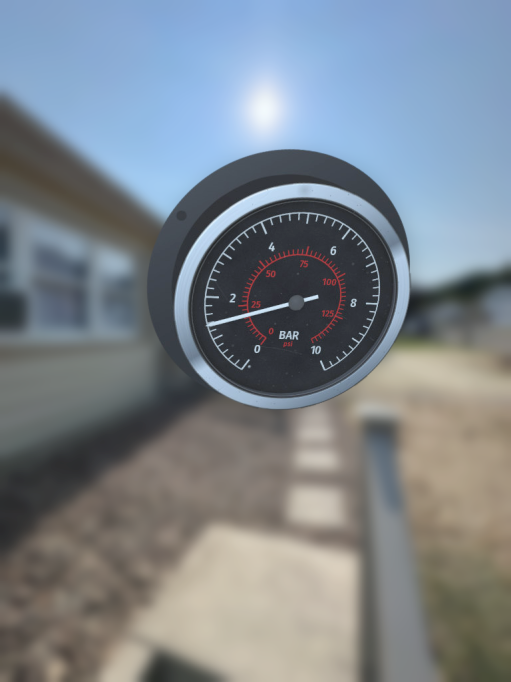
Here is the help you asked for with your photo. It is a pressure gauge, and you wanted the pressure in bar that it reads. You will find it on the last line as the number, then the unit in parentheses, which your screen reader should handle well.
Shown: 1.4 (bar)
